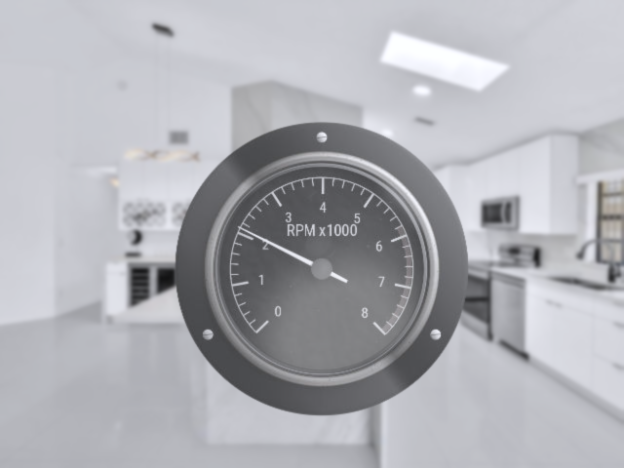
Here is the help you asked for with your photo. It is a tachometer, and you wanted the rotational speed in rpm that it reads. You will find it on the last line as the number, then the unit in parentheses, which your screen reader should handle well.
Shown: 2100 (rpm)
